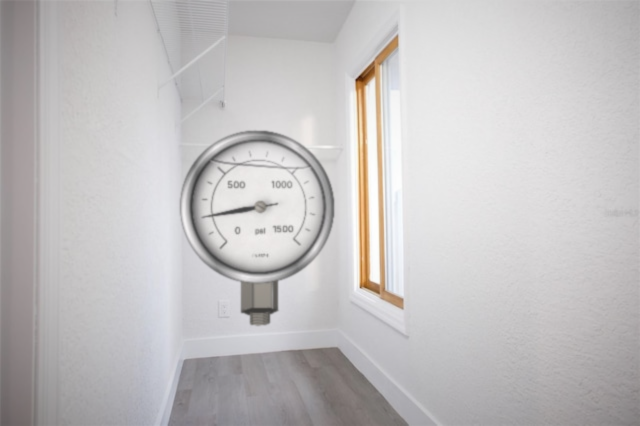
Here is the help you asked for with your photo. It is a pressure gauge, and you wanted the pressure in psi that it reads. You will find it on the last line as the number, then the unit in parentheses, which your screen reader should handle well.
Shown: 200 (psi)
